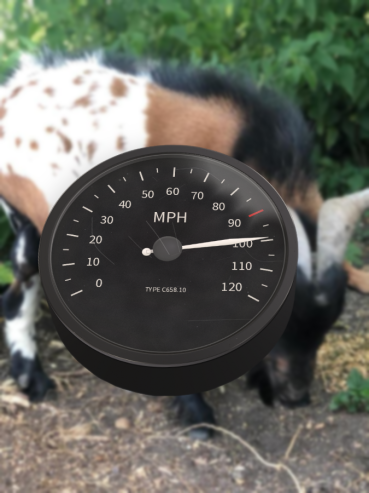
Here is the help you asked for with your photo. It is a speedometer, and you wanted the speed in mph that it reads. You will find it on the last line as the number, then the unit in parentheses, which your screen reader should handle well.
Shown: 100 (mph)
